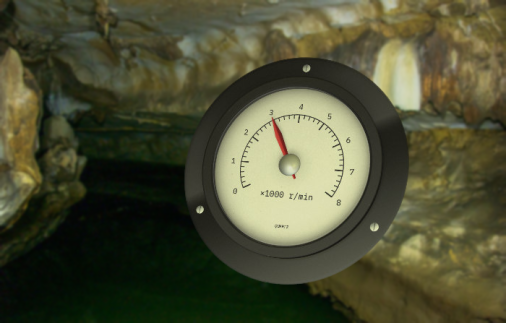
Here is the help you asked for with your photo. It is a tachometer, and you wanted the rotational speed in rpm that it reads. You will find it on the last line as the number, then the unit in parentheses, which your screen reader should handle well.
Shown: 3000 (rpm)
